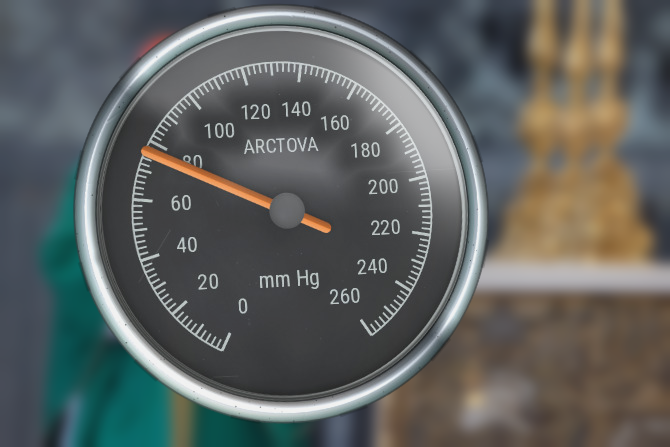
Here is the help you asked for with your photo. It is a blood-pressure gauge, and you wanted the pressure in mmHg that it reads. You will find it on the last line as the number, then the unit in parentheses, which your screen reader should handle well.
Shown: 76 (mmHg)
